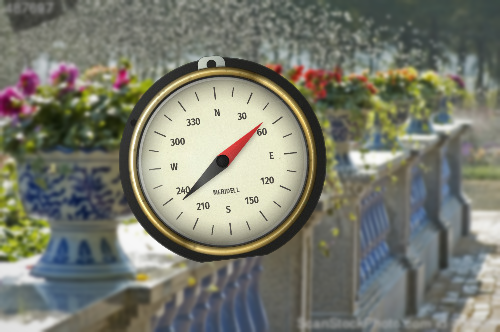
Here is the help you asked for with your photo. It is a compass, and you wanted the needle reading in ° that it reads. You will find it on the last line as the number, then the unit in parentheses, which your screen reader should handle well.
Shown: 52.5 (°)
